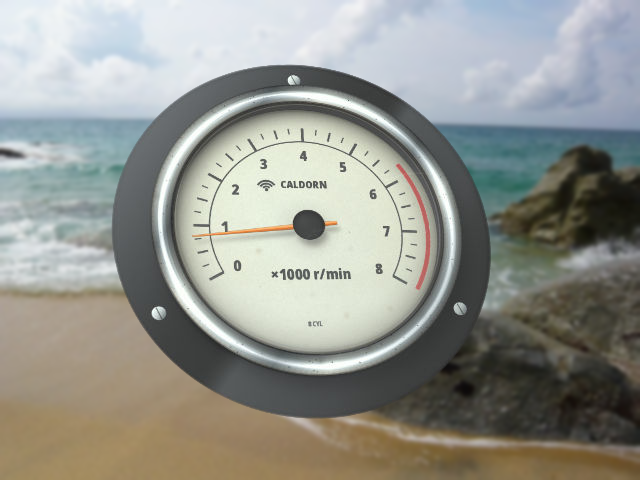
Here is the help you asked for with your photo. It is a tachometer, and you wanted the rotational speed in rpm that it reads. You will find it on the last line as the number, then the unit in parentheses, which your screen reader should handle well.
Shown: 750 (rpm)
